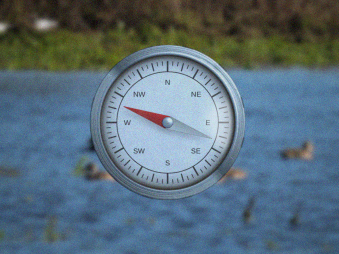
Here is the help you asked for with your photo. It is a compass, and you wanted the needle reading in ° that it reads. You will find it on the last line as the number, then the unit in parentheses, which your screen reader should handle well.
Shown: 290 (°)
